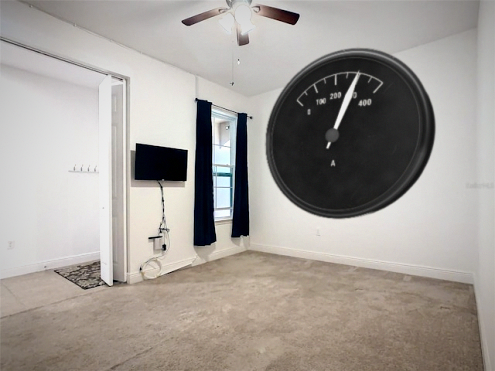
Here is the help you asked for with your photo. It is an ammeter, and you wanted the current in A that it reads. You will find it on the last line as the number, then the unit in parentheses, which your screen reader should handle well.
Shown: 300 (A)
